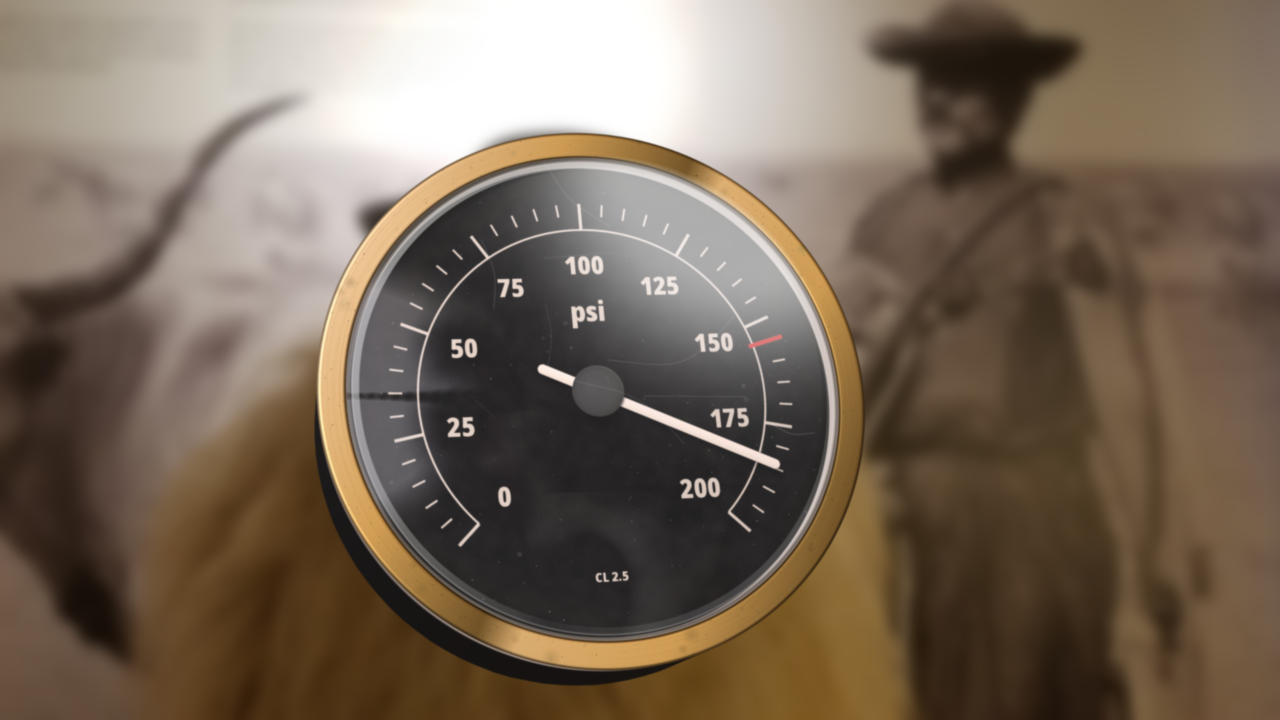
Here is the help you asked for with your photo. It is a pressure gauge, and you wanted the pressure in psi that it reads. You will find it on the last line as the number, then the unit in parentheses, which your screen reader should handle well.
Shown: 185 (psi)
